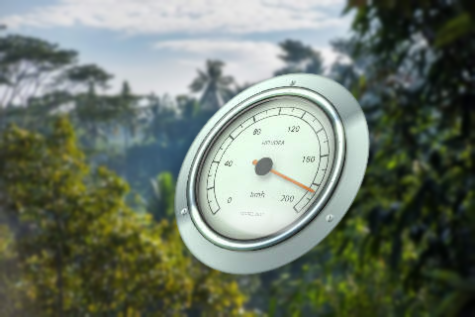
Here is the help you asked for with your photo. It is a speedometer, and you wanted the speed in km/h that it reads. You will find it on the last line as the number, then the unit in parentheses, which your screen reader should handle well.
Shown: 185 (km/h)
